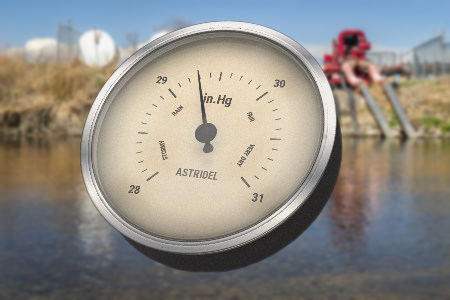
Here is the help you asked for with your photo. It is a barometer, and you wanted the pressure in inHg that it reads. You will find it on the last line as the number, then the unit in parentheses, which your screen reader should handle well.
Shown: 29.3 (inHg)
